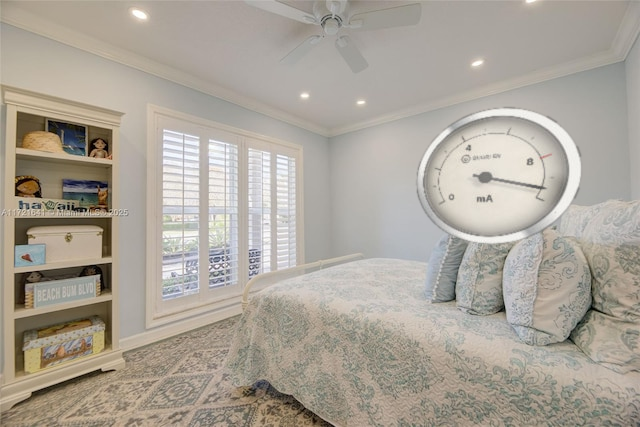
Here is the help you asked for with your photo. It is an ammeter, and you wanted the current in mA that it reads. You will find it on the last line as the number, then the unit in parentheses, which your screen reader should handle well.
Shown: 9.5 (mA)
